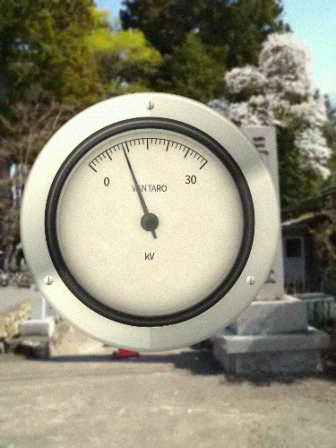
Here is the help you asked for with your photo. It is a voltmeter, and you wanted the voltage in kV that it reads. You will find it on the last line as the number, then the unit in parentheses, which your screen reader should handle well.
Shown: 9 (kV)
